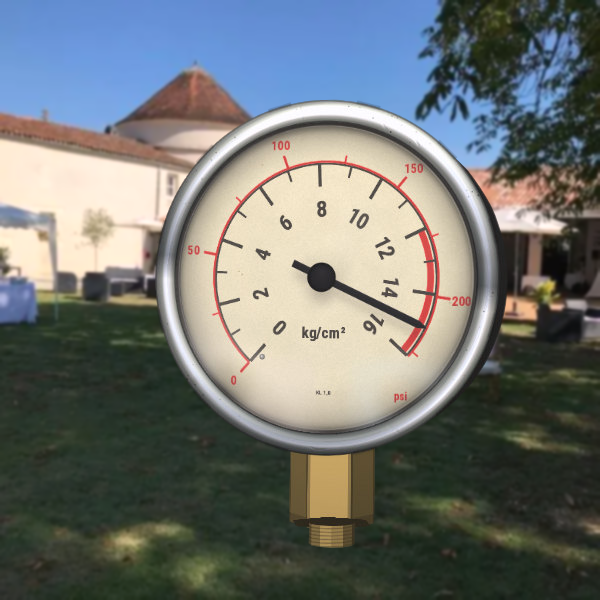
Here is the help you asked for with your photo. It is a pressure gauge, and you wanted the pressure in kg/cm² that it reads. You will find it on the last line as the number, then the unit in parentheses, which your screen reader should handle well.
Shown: 15 (kg/cm²)
